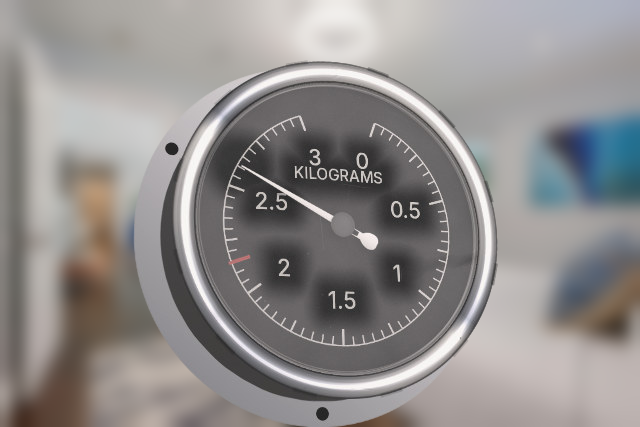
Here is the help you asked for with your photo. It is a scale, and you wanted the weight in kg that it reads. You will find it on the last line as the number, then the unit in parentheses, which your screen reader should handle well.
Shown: 2.6 (kg)
